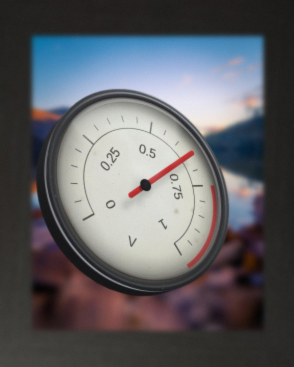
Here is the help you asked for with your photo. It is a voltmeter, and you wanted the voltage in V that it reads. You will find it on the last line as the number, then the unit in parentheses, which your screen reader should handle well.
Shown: 0.65 (V)
